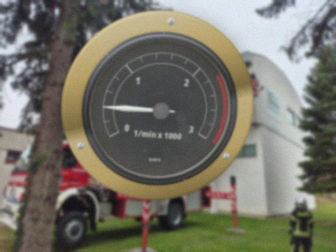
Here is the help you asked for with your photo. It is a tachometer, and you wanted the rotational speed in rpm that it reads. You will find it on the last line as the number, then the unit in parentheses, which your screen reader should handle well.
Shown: 400 (rpm)
